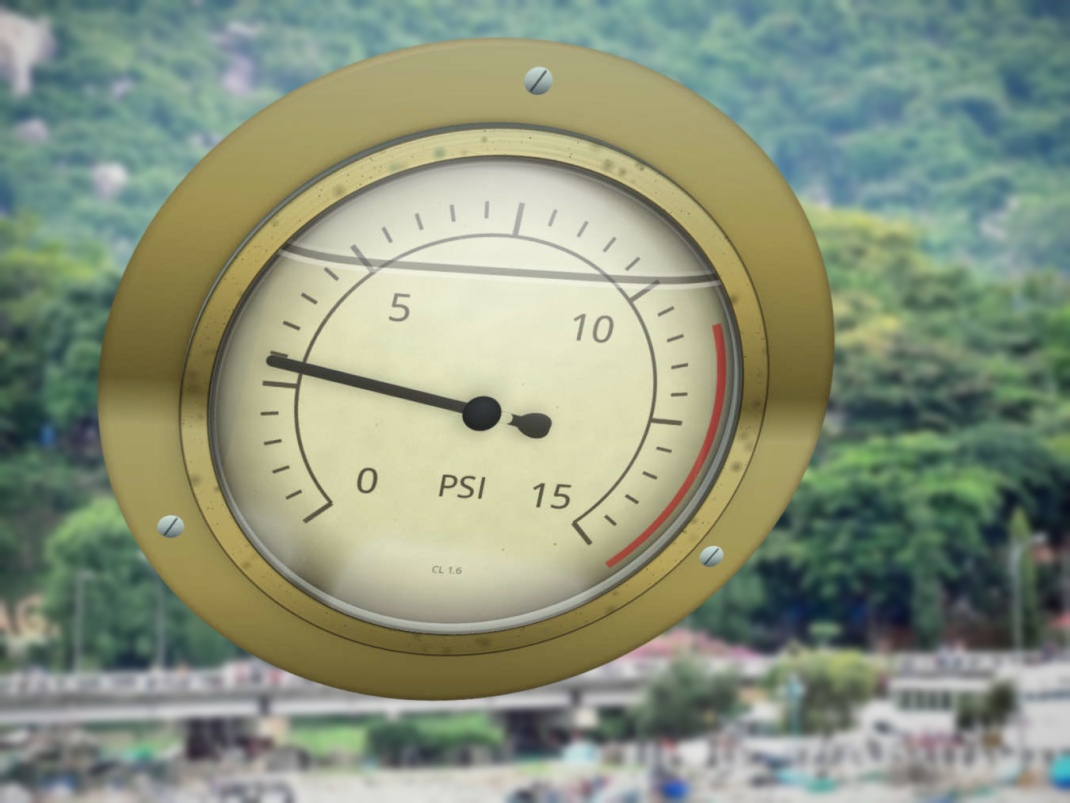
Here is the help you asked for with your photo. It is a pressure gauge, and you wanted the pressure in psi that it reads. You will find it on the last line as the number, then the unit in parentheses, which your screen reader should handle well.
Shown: 3 (psi)
